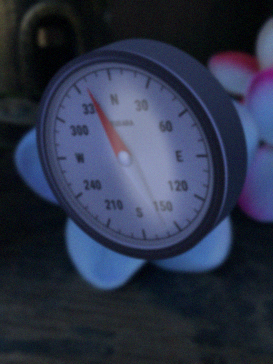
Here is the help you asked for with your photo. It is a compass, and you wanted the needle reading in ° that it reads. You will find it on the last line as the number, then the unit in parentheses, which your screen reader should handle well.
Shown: 340 (°)
